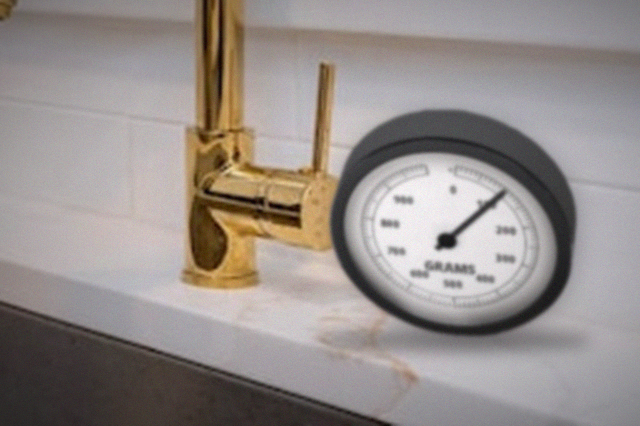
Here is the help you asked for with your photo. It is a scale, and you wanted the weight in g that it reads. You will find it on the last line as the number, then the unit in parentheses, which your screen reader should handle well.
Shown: 100 (g)
